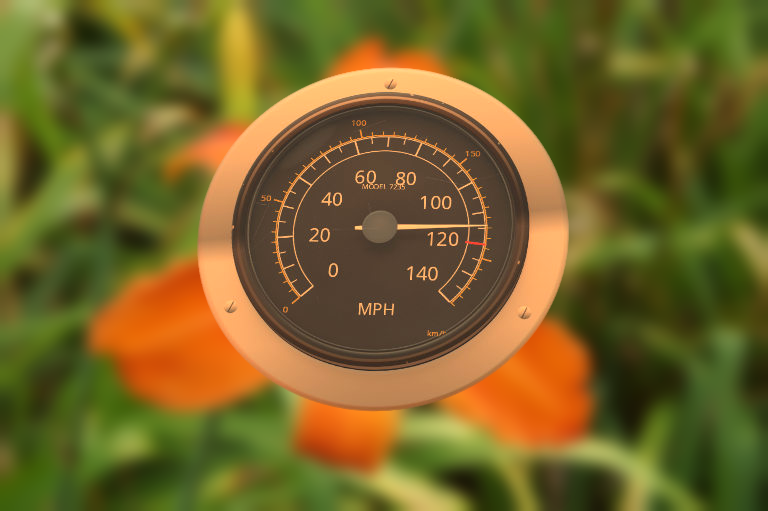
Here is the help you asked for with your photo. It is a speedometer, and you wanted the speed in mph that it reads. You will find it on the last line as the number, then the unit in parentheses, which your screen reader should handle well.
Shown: 115 (mph)
